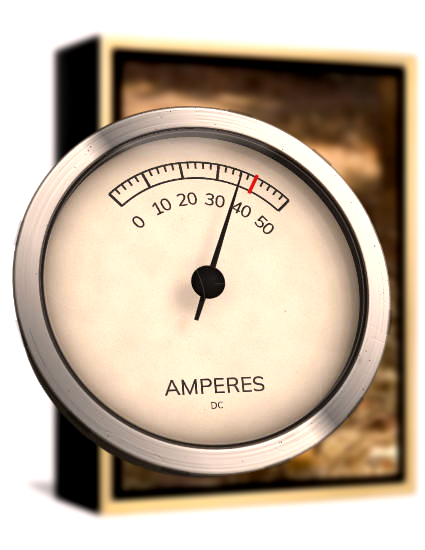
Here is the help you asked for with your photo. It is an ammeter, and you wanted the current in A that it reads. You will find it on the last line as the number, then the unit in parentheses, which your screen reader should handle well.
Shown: 36 (A)
